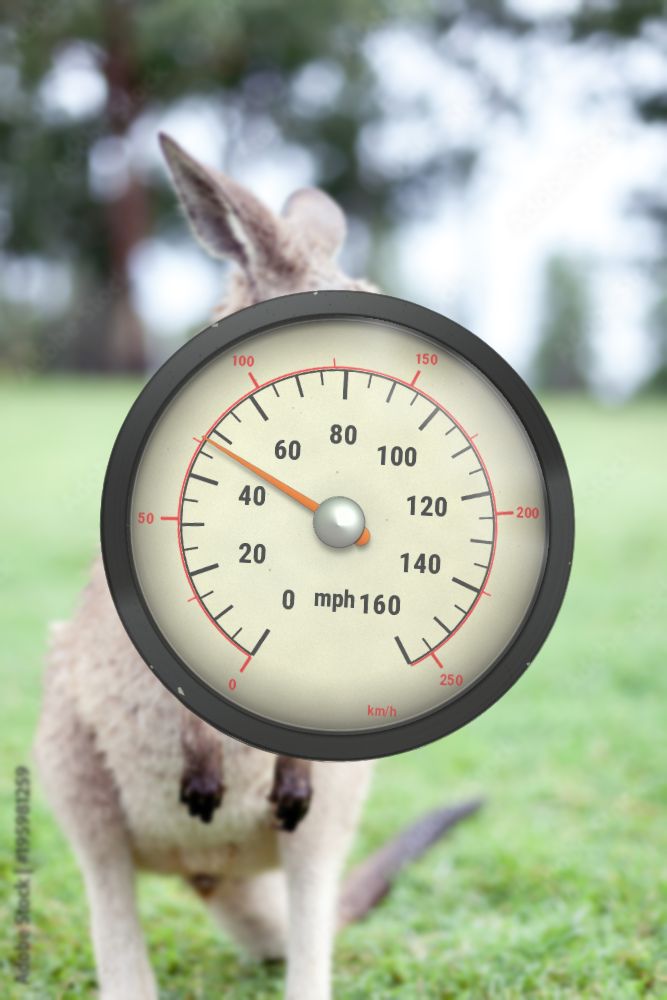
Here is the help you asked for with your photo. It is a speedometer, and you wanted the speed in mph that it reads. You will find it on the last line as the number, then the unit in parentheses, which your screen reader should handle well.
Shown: 47.5 (mph)
